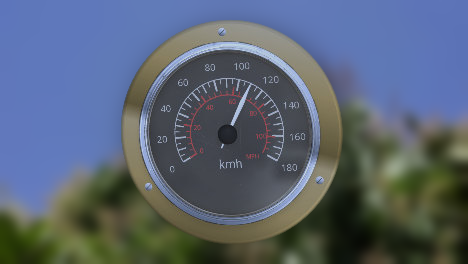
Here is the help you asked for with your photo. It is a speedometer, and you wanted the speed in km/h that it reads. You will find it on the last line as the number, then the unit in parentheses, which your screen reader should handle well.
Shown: 110 (km/h)
